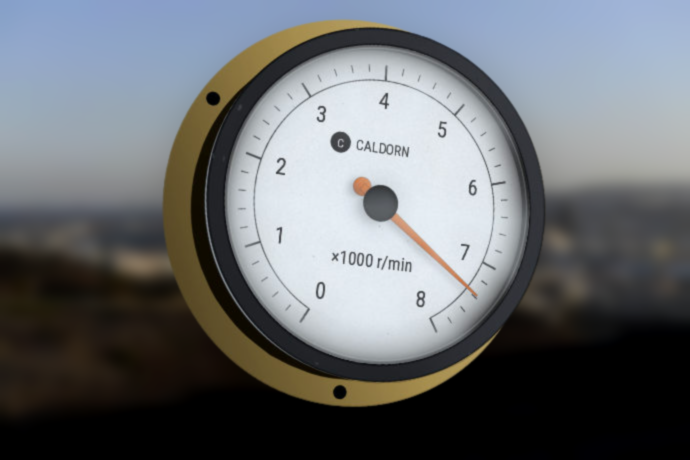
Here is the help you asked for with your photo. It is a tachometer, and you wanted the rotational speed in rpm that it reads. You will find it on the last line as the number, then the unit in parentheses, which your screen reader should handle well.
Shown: 7400 (rpm)
